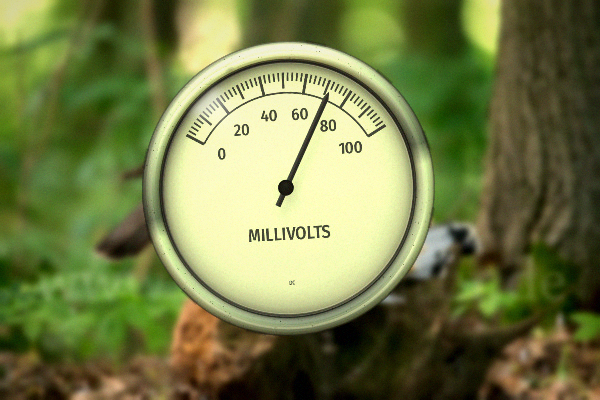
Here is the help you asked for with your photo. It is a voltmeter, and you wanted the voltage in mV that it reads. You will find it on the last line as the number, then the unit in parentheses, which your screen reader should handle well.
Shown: 72 (mV)
